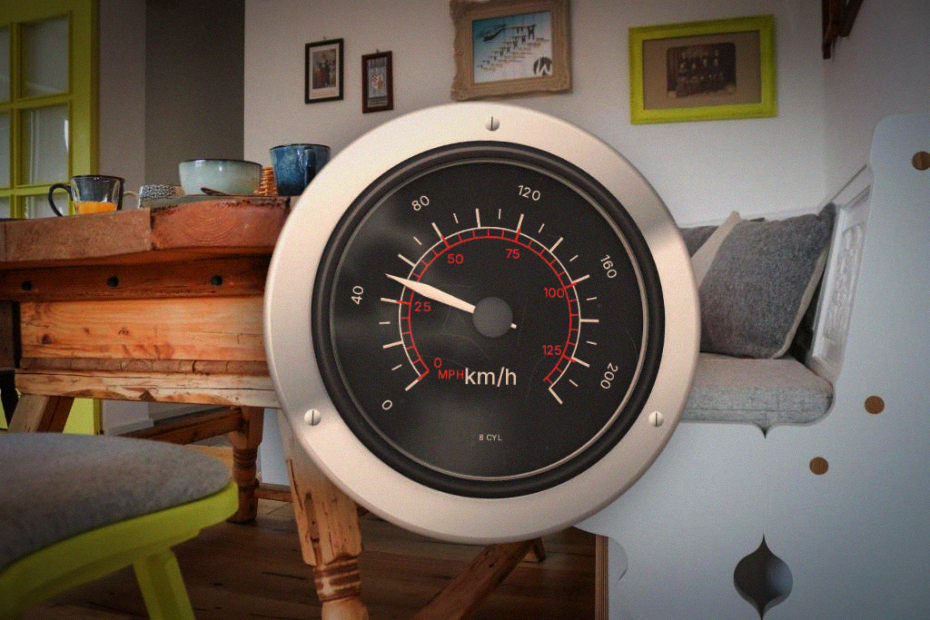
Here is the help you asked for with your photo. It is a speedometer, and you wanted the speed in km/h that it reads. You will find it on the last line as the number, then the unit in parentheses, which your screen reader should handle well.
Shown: 50 (km/h)
